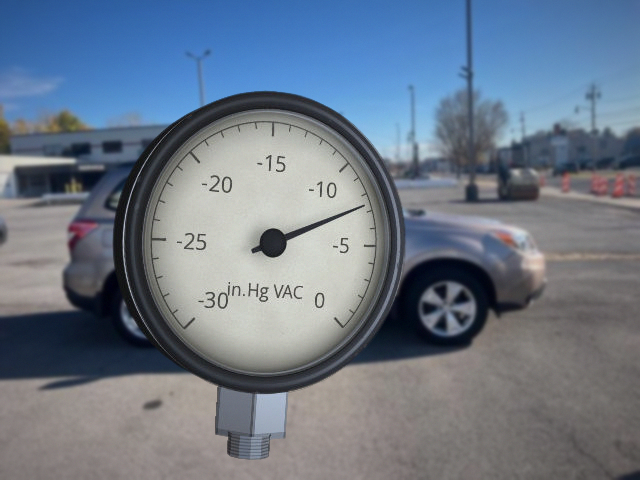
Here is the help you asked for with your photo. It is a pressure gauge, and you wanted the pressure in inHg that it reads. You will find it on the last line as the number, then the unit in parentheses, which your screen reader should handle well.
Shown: -7.5 (inHg)
